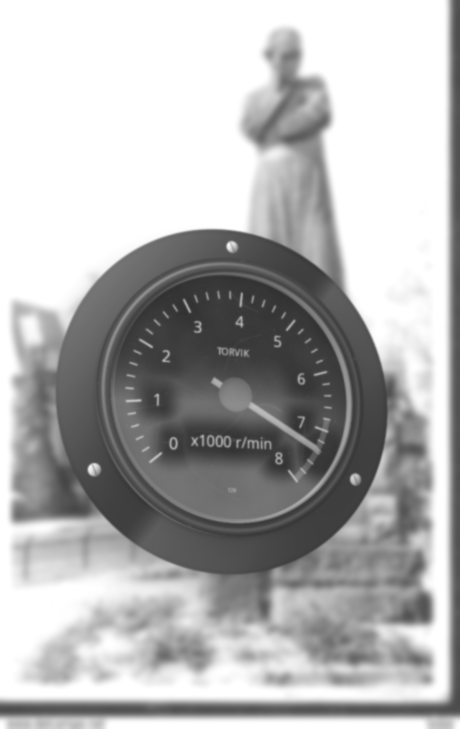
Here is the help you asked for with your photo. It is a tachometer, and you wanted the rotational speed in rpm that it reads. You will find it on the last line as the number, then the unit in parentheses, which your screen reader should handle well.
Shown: 7400 (rpm)
